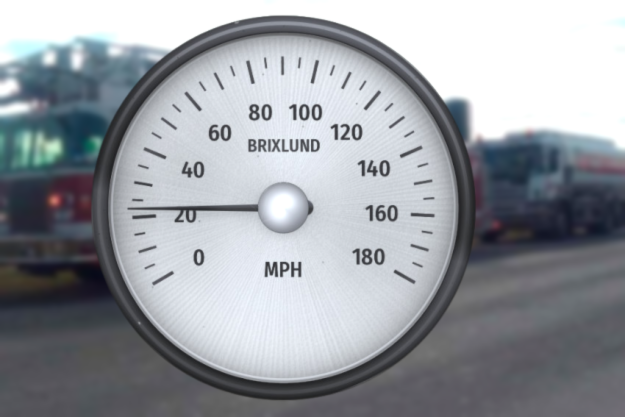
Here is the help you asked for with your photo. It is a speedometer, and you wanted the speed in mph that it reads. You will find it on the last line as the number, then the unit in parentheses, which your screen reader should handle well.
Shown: 22.5 (mph)
